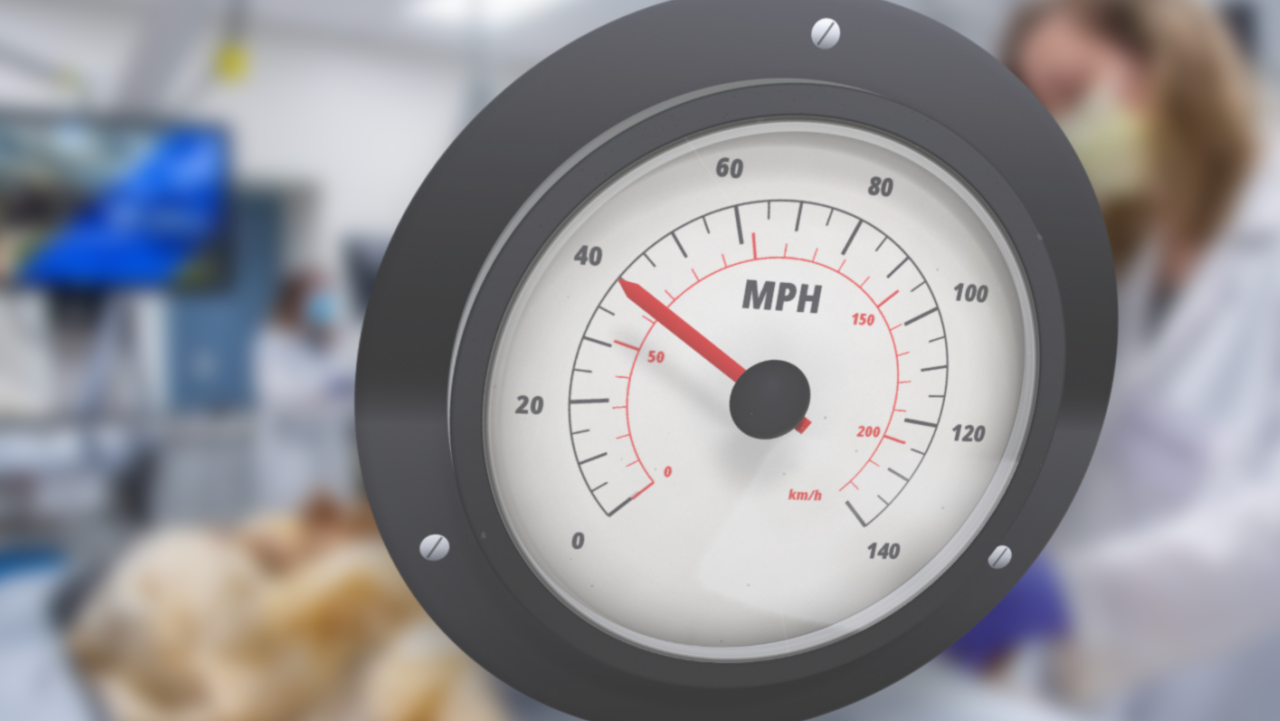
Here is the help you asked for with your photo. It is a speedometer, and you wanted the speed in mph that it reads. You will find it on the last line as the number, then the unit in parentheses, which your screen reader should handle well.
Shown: 40 (mph)
